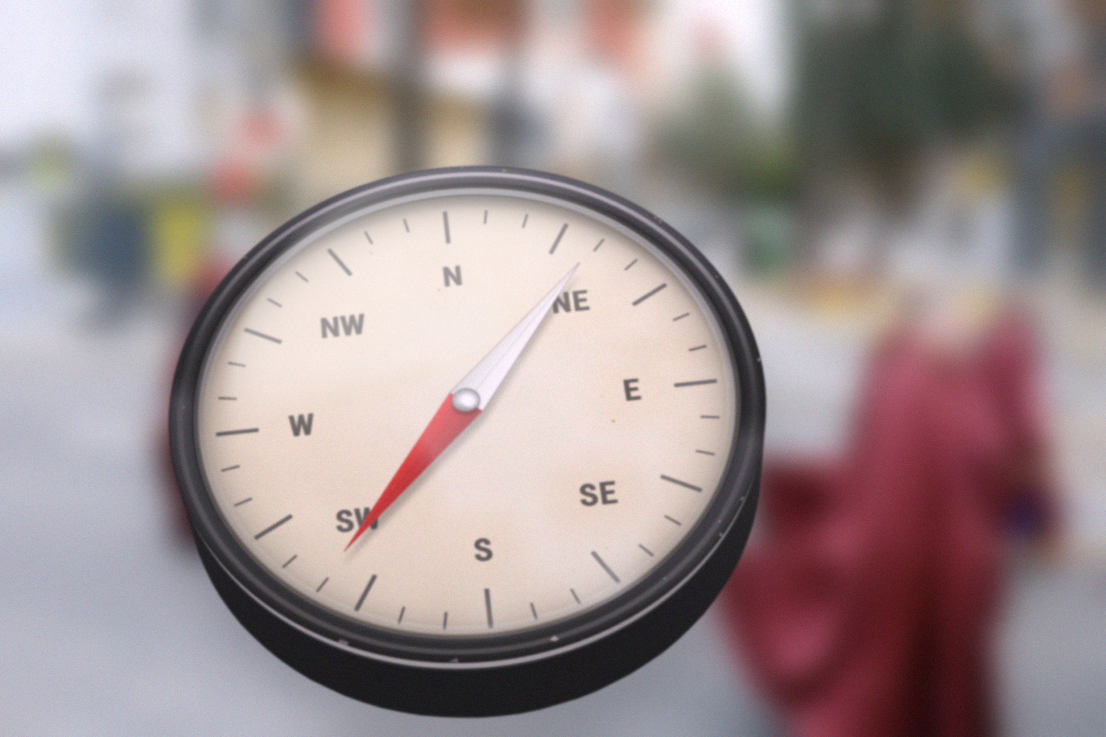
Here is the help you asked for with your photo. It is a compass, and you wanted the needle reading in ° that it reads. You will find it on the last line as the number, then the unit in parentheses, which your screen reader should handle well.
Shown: 220 (°)
